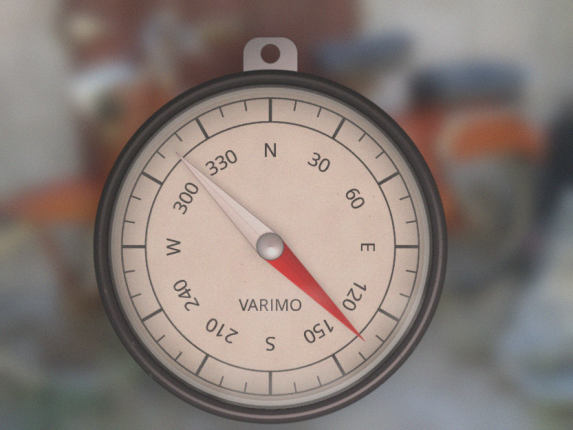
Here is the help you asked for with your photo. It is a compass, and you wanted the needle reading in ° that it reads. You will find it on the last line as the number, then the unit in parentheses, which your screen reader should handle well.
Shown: 135 (°)
